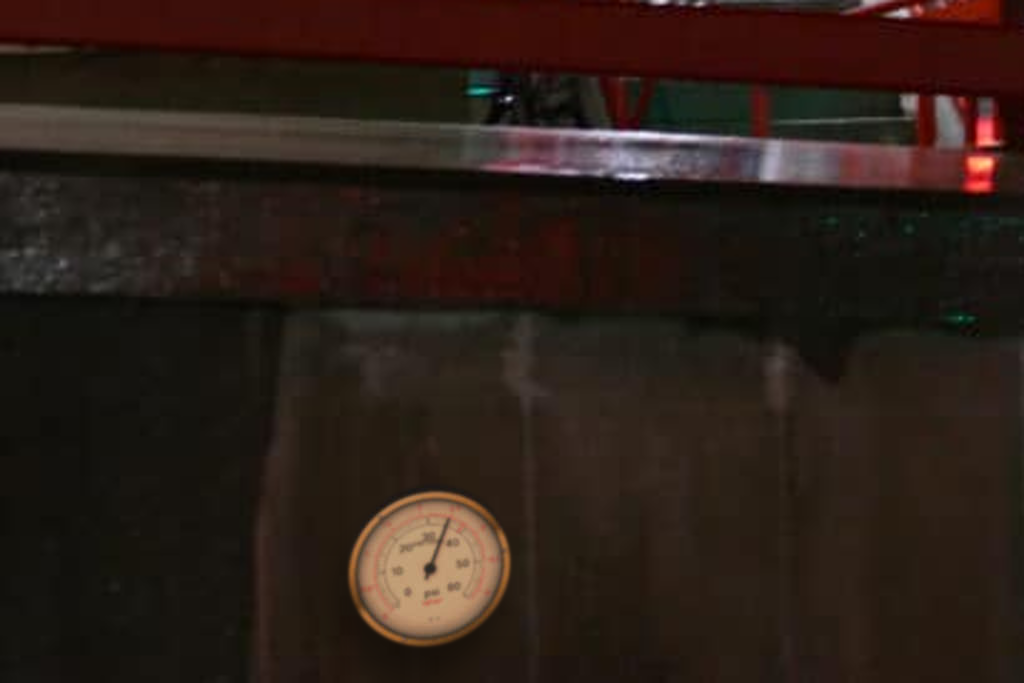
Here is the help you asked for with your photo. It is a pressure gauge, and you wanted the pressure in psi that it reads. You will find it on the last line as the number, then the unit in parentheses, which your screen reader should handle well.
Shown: 35 (psi)
